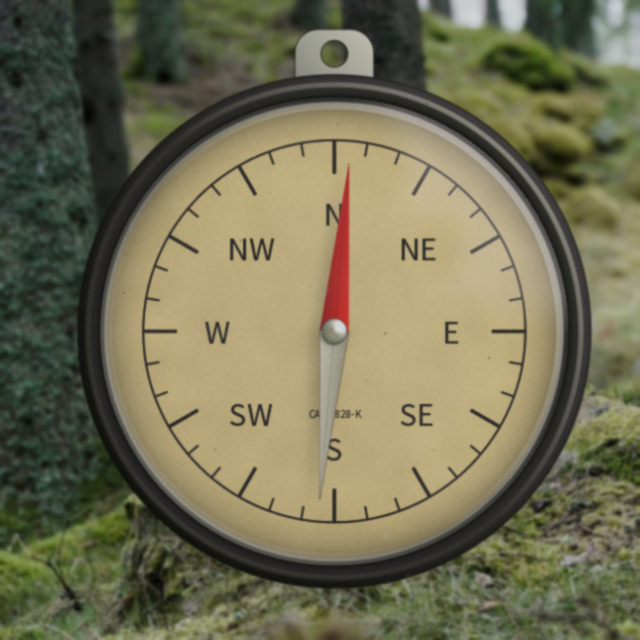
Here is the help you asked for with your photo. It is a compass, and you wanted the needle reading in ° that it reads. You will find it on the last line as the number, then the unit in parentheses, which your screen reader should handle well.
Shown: 5 (°)
